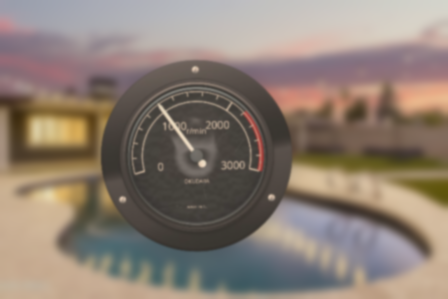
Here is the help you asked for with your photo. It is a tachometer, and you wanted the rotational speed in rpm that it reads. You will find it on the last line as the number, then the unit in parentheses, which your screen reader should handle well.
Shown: 1000 (rpm)
